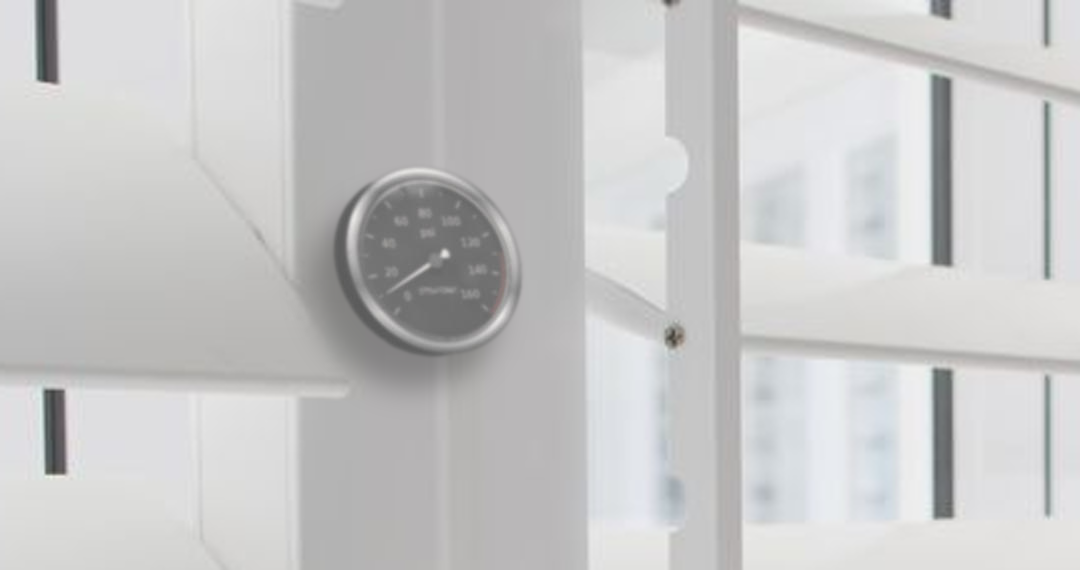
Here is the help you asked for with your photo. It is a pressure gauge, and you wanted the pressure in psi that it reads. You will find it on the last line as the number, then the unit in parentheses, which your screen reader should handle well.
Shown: 10 (psi)
